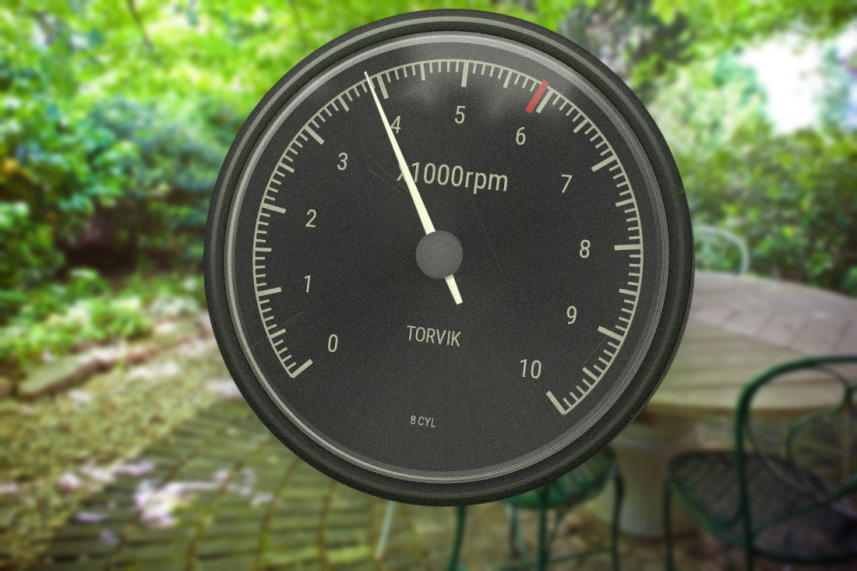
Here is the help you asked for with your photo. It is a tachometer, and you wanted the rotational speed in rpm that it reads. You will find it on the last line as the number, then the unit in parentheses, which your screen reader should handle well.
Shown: 3900 (rpm)
